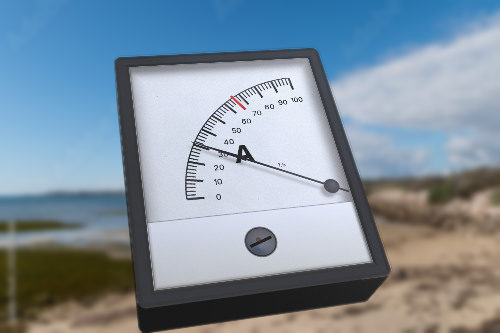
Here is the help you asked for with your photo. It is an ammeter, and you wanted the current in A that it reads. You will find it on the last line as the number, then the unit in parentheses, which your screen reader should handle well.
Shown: 30 (A)
